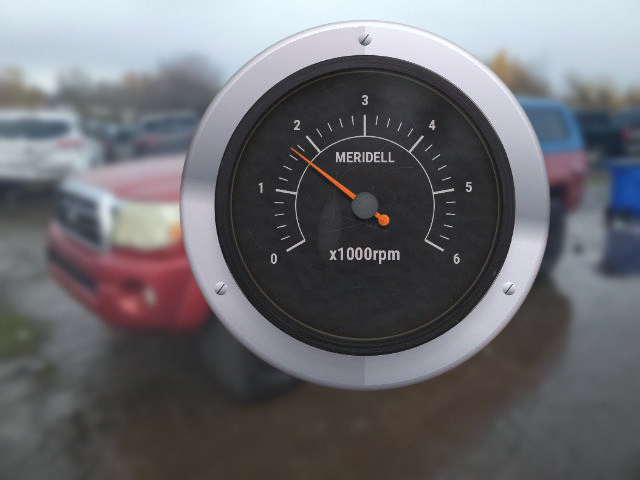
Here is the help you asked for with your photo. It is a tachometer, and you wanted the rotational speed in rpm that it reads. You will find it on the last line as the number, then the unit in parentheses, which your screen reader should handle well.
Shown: 1700 (rpm)
